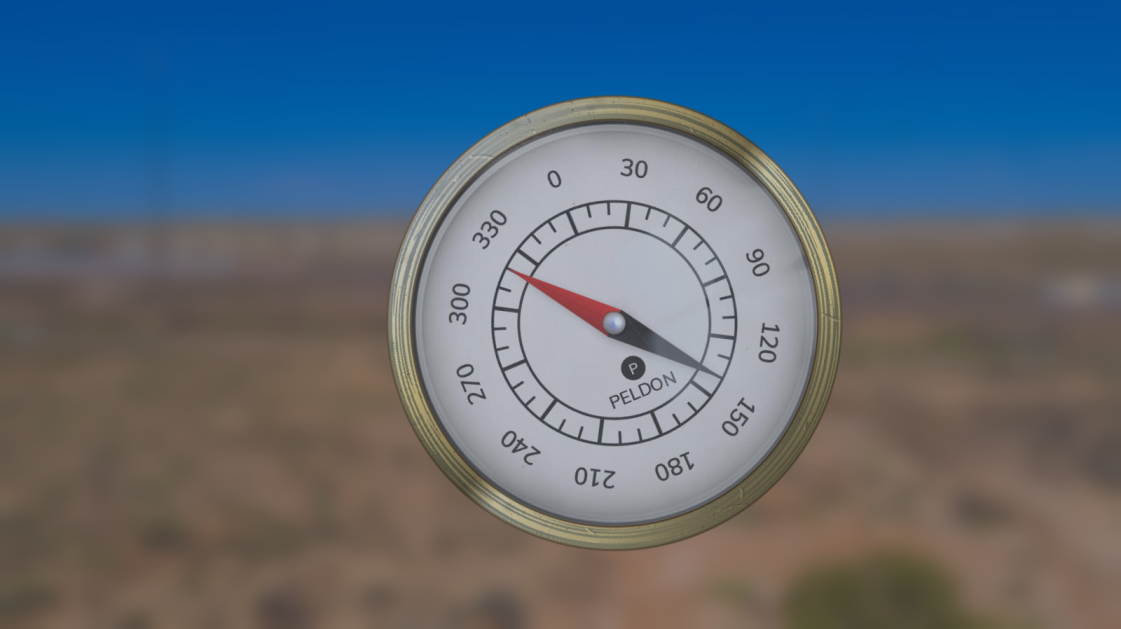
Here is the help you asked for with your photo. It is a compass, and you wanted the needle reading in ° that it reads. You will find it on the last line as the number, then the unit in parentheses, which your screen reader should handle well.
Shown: 320 (°)
